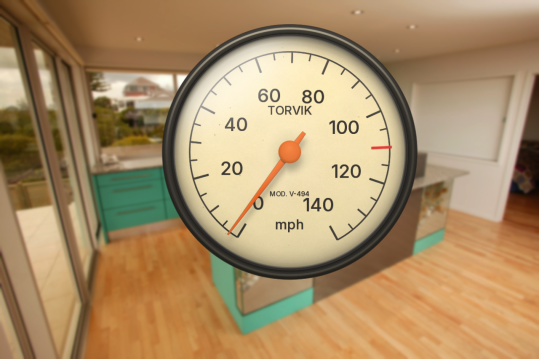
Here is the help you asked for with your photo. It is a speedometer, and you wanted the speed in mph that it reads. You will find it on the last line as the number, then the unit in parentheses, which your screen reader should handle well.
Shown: 2.5 (mph)
